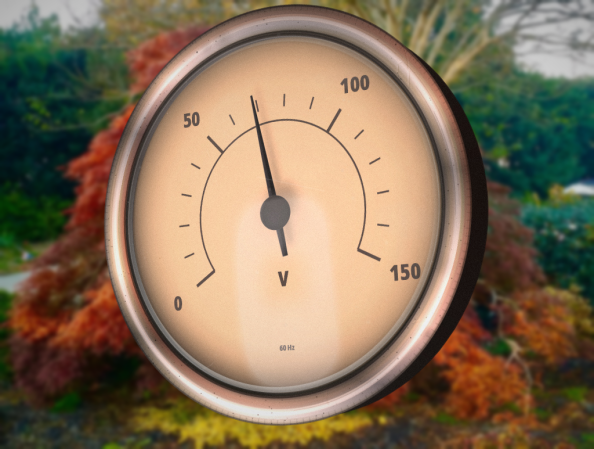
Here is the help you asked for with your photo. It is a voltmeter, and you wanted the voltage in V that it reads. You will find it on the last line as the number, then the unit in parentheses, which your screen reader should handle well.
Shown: 70 (V)
